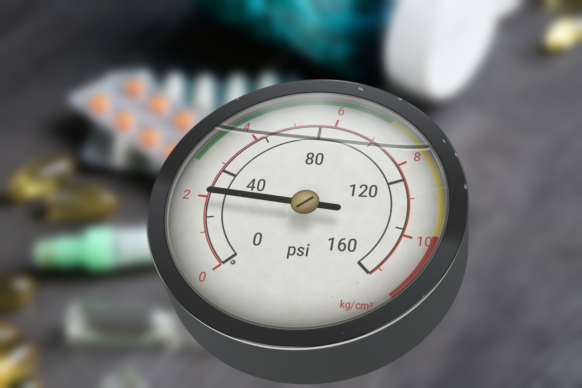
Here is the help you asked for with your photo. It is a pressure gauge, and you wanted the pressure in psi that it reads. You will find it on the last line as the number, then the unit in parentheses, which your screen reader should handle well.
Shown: 30 (psi)
